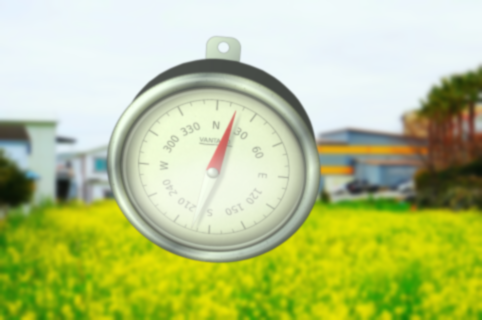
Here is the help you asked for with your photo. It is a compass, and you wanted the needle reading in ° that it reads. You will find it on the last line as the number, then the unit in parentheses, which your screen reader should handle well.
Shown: 15 (°)
